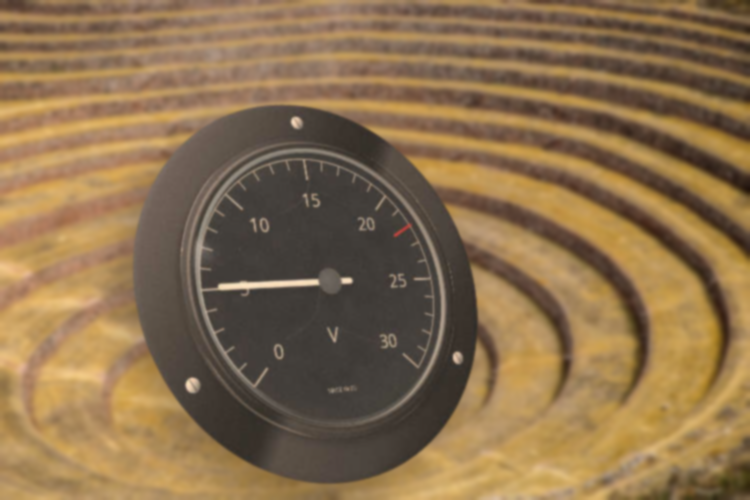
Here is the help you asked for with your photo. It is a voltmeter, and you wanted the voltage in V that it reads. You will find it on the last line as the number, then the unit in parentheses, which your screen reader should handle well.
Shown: 5 (V)
